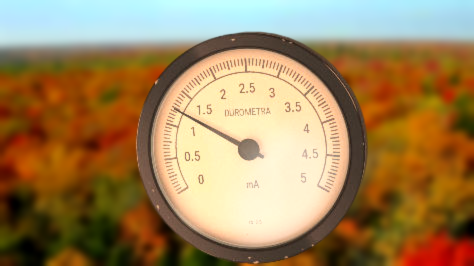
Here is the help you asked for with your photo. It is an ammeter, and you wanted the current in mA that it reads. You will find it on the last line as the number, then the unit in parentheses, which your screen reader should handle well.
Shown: 1.25 (mA)
